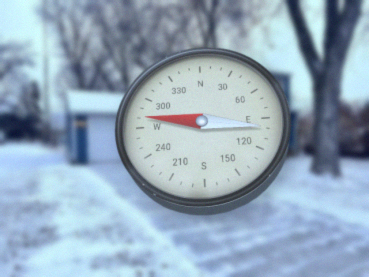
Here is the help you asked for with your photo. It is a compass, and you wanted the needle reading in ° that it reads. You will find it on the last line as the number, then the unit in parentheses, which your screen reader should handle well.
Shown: 280 (°)
